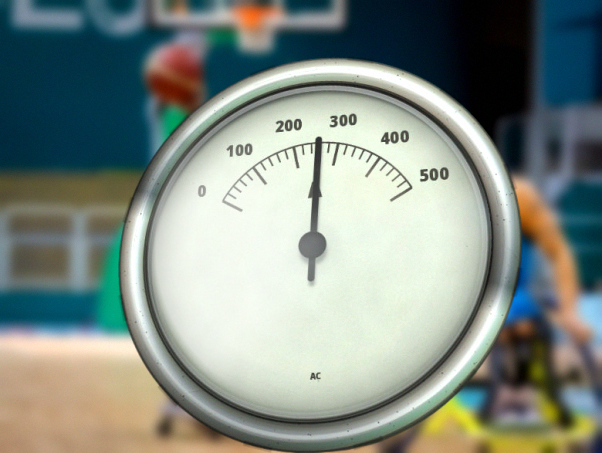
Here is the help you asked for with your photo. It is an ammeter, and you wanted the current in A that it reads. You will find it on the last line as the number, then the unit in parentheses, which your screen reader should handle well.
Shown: 260 (A)
